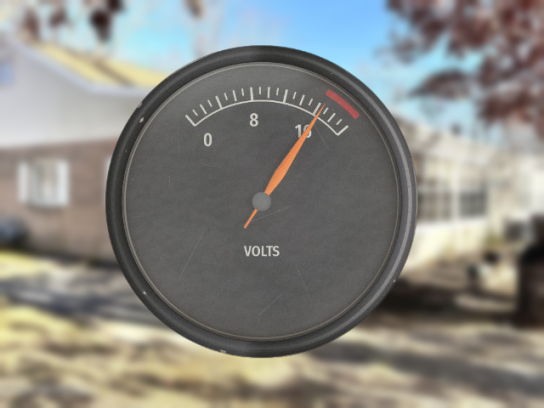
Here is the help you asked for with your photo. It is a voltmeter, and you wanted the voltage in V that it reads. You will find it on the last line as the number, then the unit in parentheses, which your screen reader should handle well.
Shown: 16.5 (V)
